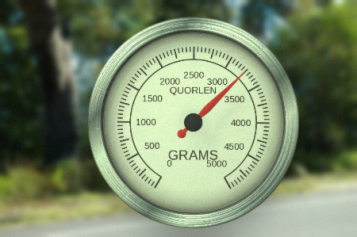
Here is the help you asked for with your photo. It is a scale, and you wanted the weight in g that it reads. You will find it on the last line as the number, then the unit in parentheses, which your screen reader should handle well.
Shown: 3250 (g)
